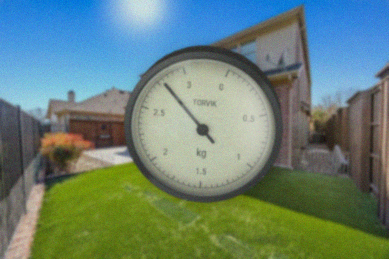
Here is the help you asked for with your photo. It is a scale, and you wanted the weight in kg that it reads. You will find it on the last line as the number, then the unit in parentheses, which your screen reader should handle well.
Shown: 2.8 (kg)
